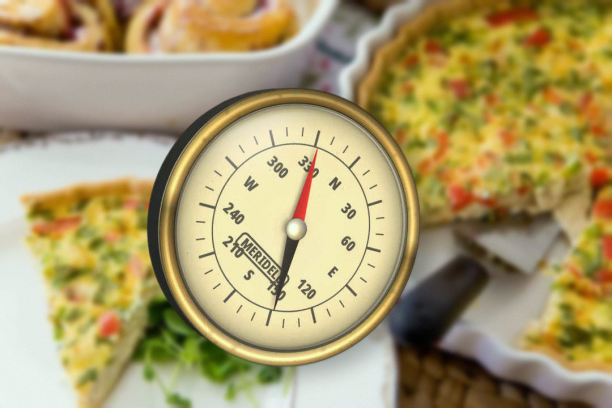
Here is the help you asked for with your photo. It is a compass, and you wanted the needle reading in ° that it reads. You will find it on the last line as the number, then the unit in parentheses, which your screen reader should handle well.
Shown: 330 (°)
